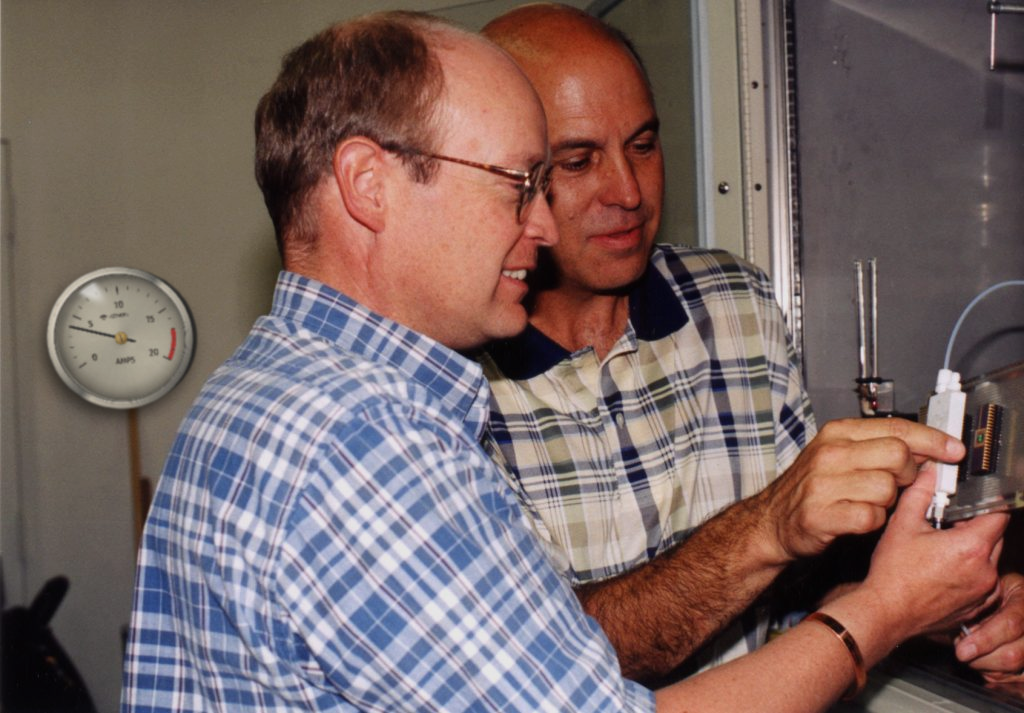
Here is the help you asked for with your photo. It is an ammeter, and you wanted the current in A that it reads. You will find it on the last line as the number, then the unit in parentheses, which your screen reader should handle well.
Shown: 4 (A)
